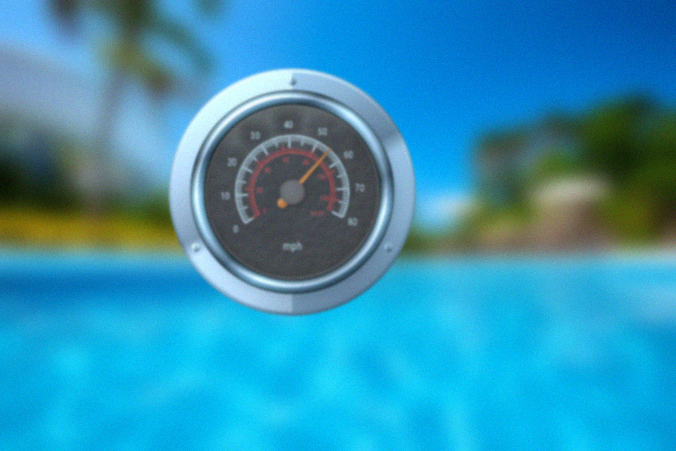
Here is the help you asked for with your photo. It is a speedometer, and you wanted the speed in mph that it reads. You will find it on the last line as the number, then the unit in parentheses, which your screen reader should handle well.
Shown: 55 (mph)
